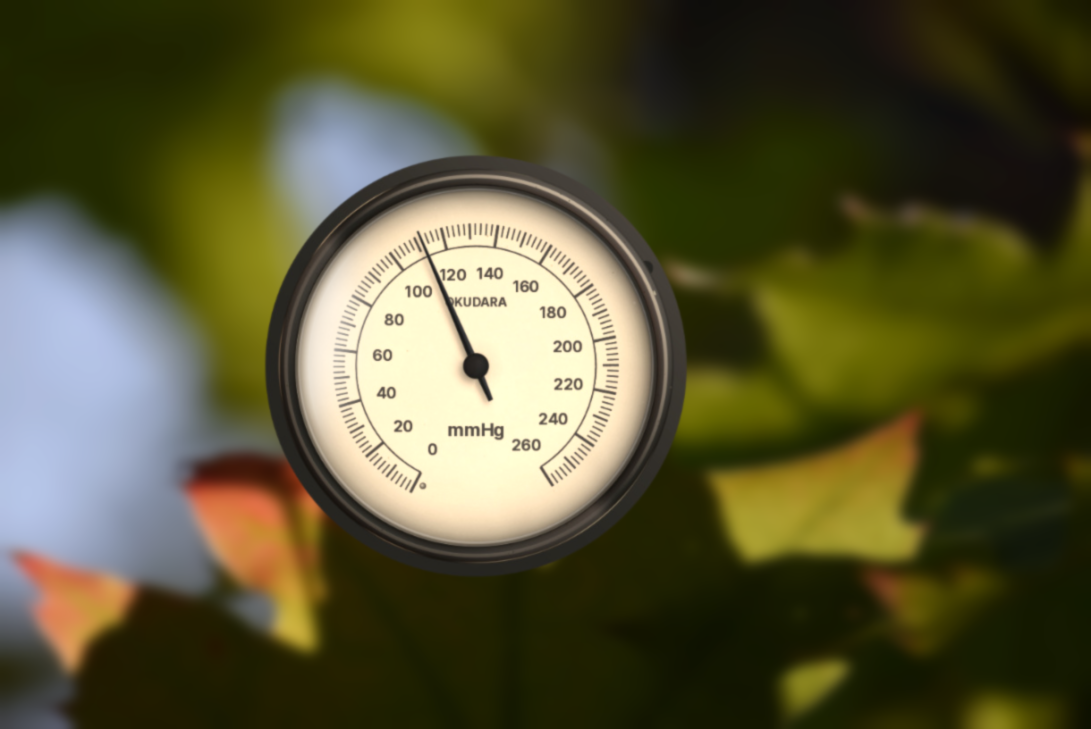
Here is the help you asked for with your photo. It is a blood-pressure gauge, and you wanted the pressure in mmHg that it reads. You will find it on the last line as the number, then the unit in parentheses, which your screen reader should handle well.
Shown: 112 (mmHg)
